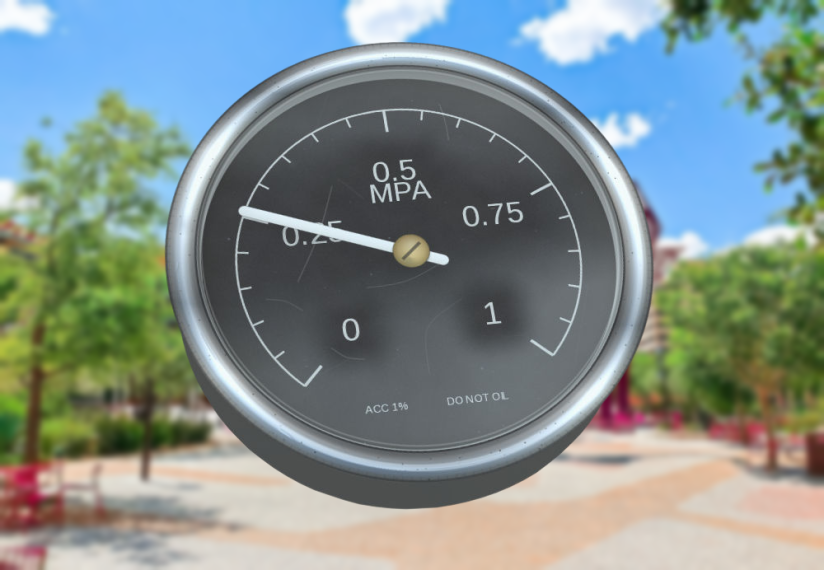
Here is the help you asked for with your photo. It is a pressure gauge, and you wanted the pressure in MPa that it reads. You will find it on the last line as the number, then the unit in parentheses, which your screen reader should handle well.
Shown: 0.25 (MPa)
